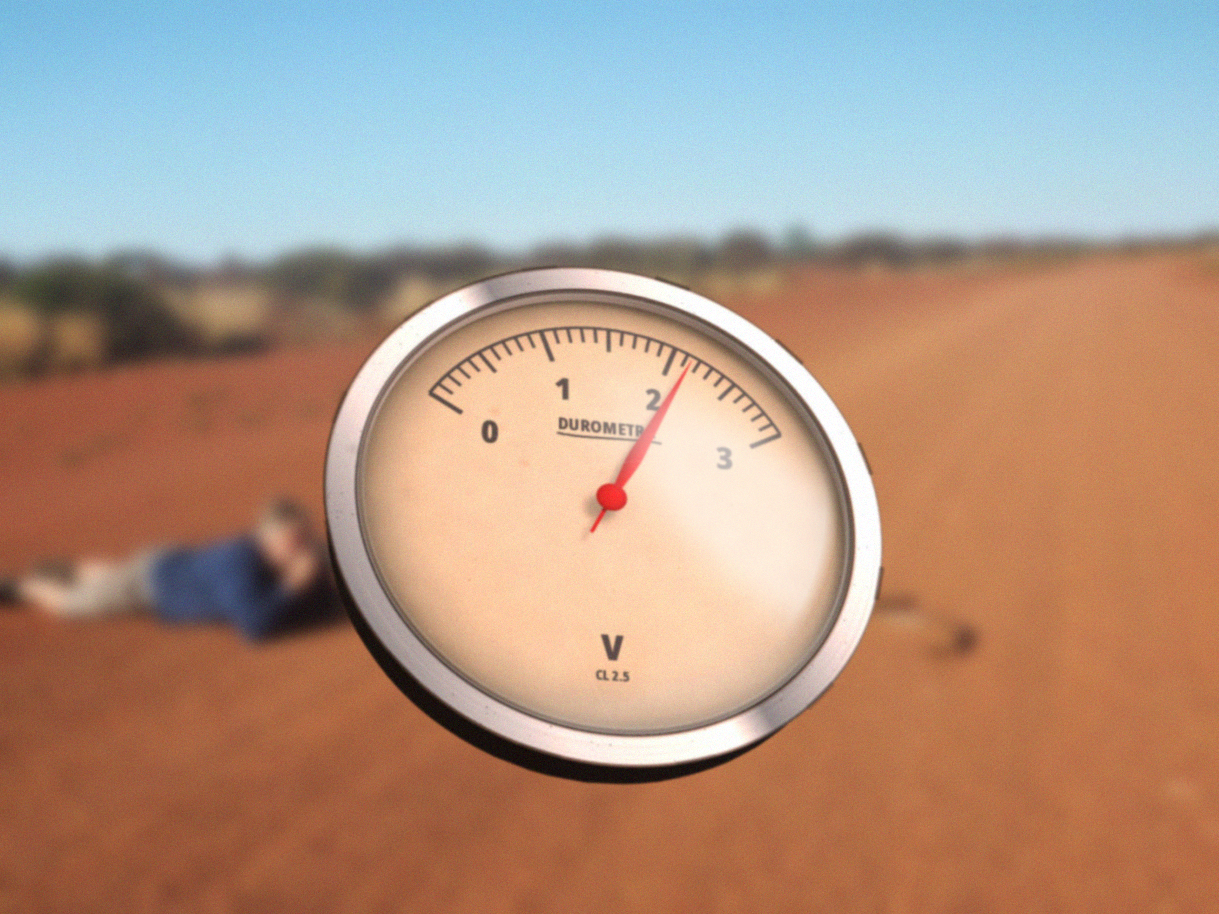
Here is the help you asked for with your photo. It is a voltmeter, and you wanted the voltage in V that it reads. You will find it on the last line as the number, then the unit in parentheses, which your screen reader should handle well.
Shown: 2.15 (V)
